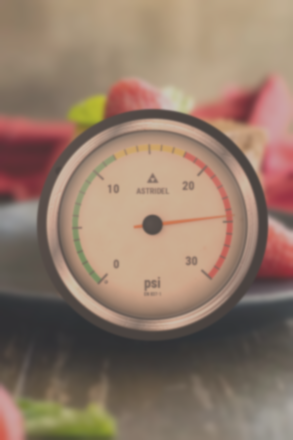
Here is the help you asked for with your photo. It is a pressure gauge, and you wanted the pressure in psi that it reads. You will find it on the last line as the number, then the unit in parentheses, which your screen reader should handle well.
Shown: 24.5 (psi)
